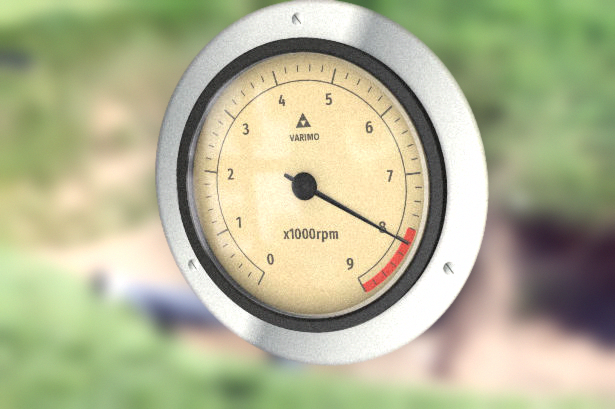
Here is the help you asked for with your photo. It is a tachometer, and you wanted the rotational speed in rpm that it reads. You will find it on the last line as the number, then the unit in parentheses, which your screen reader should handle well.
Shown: 8000 (rpm)
